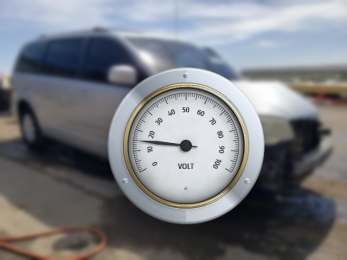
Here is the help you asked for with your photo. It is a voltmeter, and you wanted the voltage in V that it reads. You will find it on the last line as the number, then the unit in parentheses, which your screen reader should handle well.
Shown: 15 (V)
